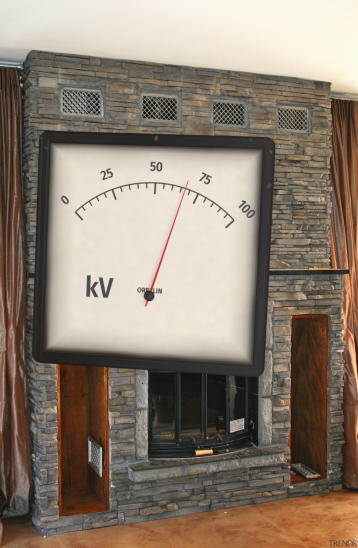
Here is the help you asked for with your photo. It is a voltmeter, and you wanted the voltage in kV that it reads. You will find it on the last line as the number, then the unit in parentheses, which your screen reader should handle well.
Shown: 67.5 (kV)
